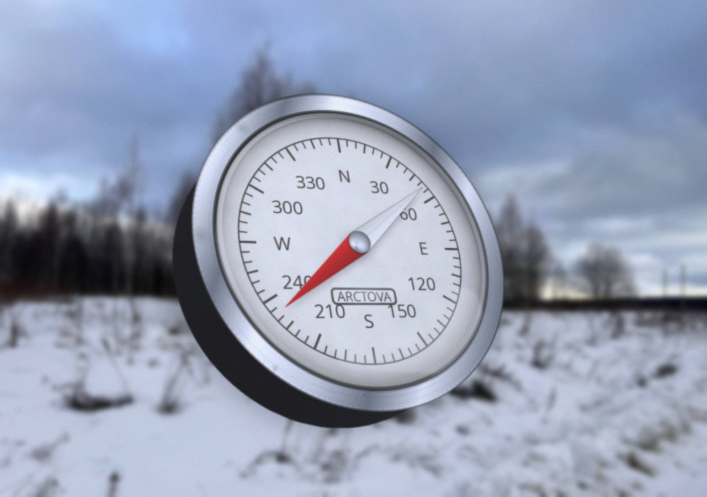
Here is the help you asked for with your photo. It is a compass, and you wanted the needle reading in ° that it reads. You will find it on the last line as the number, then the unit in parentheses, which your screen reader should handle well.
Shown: 232.5 (°)
